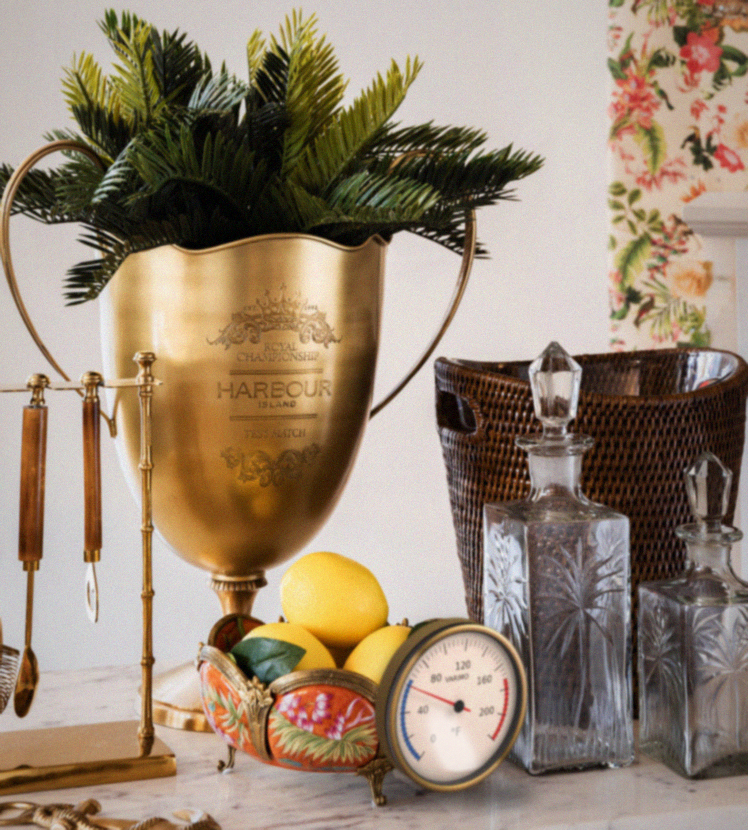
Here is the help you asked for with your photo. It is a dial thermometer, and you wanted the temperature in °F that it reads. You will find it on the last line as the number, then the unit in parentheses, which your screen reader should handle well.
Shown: 60 (°F)
